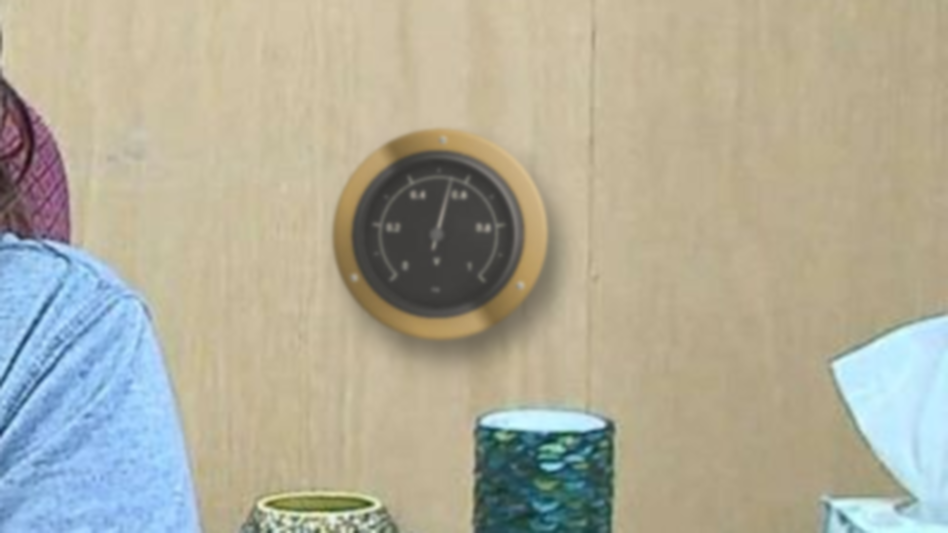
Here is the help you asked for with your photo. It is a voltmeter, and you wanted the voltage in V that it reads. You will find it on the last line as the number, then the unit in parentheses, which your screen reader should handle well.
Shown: 0.55 (V)
